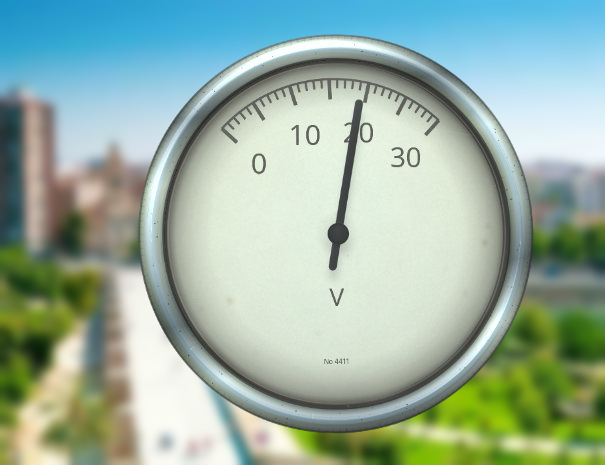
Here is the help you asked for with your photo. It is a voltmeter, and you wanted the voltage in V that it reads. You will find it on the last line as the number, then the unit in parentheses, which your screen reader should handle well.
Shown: 19 (V)
